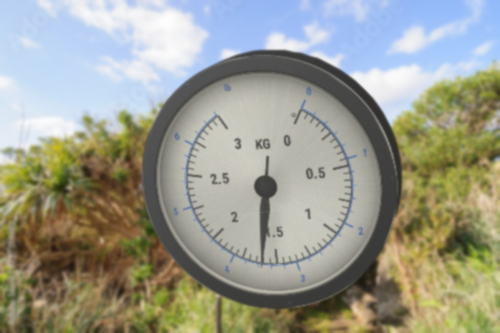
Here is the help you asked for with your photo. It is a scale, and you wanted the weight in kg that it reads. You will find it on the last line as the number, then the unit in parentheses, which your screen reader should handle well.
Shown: 1.6 (kg)
